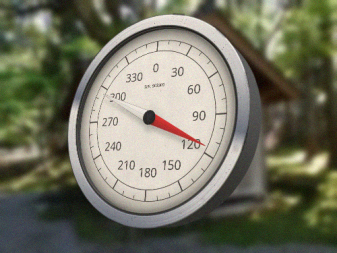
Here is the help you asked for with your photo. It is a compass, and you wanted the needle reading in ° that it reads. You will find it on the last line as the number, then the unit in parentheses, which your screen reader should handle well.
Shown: 115 (°)
